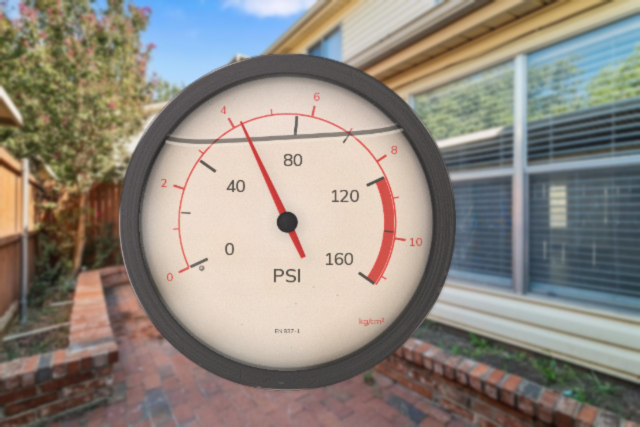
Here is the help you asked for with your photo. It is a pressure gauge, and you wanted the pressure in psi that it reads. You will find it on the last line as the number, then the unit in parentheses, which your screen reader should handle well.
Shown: 60 (psi)
